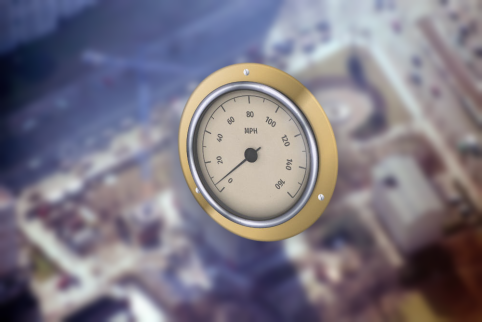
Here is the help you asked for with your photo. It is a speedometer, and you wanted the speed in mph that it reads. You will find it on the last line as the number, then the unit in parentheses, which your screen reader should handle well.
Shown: 5 (mph)
